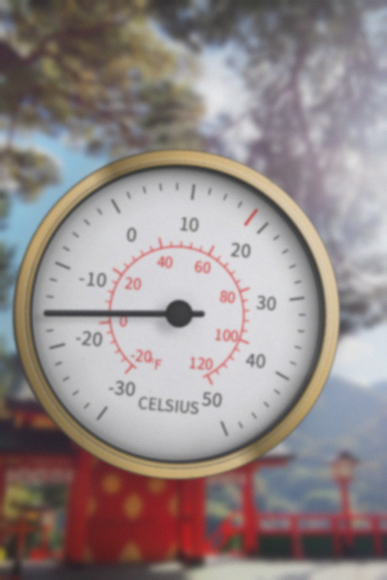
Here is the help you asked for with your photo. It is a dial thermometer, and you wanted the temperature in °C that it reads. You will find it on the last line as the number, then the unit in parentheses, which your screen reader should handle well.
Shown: -16 (°C)
